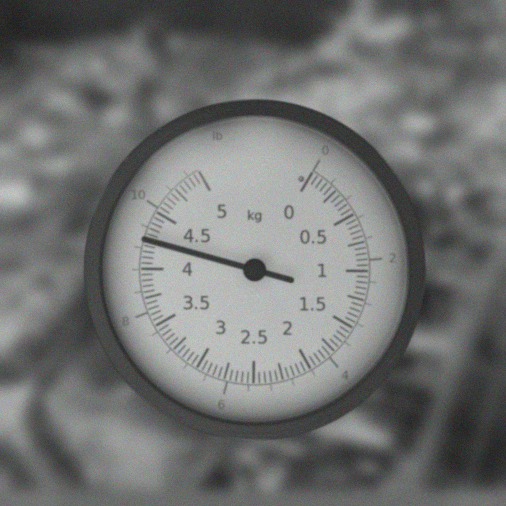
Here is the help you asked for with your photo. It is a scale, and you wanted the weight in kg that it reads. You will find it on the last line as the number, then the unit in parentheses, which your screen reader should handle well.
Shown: 4.25 (kg)
